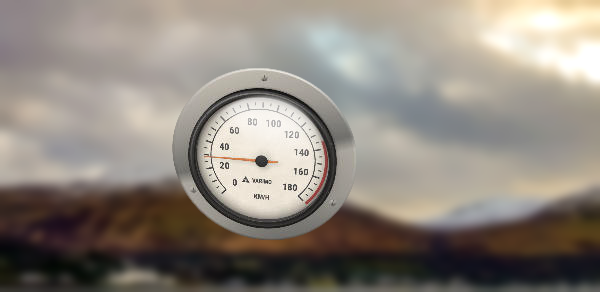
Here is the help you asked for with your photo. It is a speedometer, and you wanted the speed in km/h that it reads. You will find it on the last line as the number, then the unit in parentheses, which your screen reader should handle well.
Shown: 30 (km/h)
